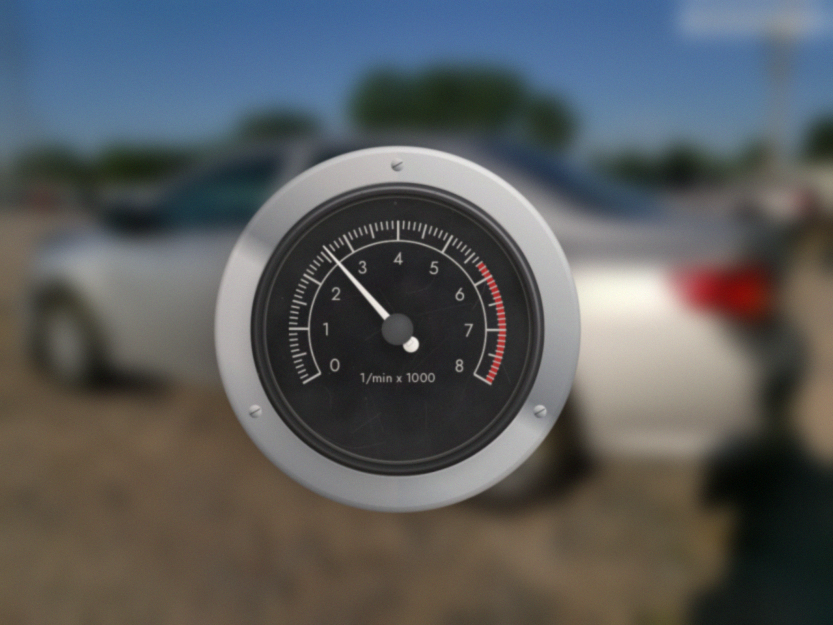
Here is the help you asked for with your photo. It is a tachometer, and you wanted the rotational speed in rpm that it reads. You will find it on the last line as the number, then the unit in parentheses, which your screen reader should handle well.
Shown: 2600 (rpm)
